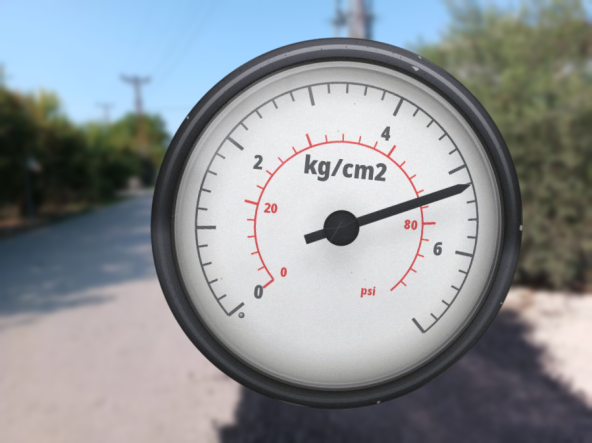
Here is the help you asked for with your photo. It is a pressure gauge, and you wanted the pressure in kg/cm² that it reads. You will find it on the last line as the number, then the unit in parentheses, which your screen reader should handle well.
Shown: 5.2 (kg/cm²)
